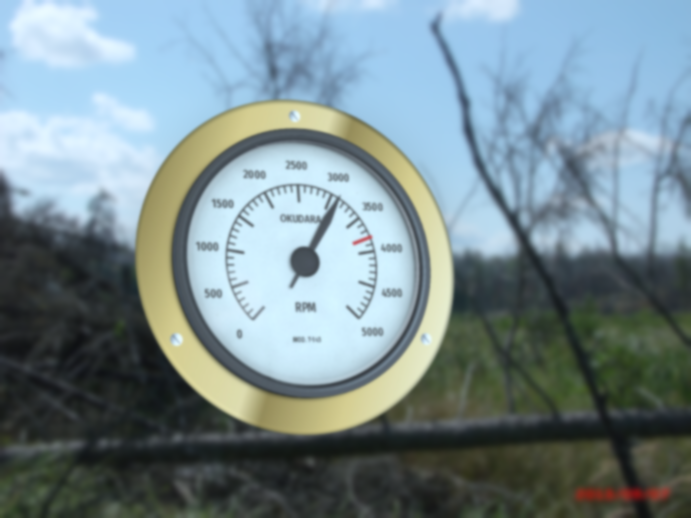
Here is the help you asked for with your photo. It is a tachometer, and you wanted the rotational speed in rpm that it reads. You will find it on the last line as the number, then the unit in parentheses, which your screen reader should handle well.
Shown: 3100 (rpm)
